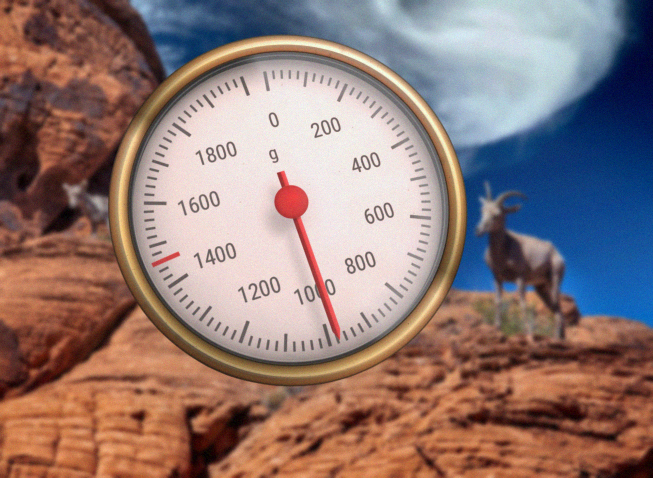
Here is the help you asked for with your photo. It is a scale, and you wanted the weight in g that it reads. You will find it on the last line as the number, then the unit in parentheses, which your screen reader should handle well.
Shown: 980 (g)
